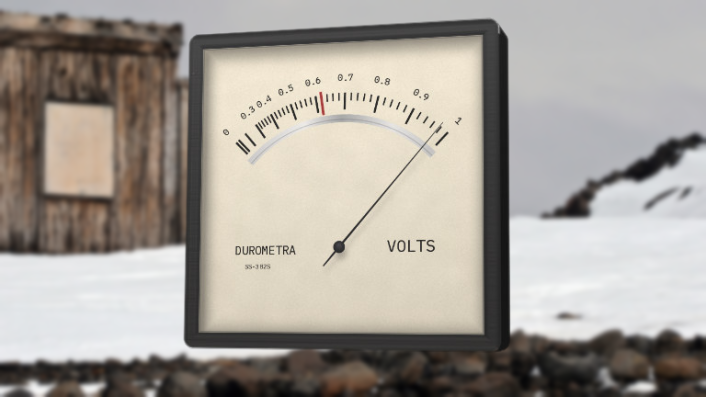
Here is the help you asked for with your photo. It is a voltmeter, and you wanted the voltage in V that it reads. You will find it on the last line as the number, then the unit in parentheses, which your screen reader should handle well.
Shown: 0.98 (V)
